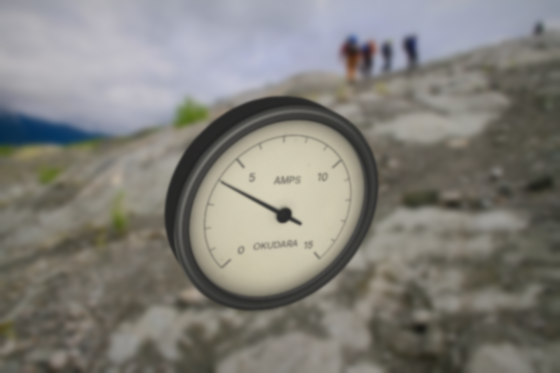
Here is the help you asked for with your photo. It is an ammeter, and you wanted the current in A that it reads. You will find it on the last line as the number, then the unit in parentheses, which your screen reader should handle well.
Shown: 4 (A)
